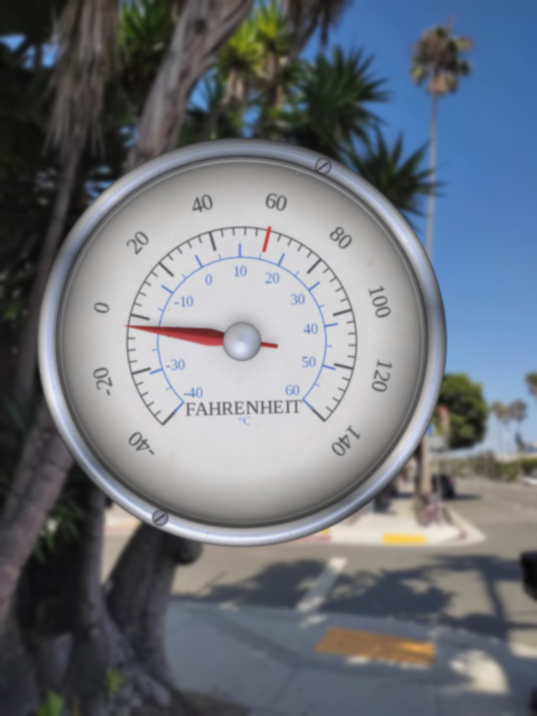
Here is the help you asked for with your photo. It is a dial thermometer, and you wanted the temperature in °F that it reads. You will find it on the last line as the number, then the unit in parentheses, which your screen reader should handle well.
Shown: -4 (°F)
